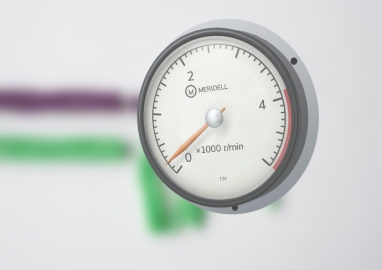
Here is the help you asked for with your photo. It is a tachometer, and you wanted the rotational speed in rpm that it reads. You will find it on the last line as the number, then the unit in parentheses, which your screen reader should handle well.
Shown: 200 (rpm)
